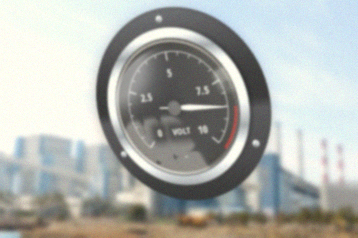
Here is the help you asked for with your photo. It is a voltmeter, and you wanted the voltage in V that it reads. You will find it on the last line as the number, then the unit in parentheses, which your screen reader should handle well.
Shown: 8.5 (V)
